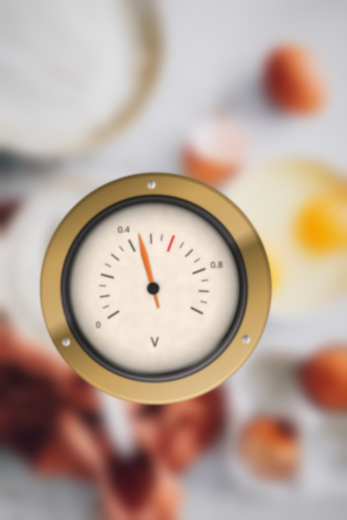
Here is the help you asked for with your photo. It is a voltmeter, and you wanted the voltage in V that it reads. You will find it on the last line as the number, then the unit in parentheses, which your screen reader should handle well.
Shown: 0.45 (V)
